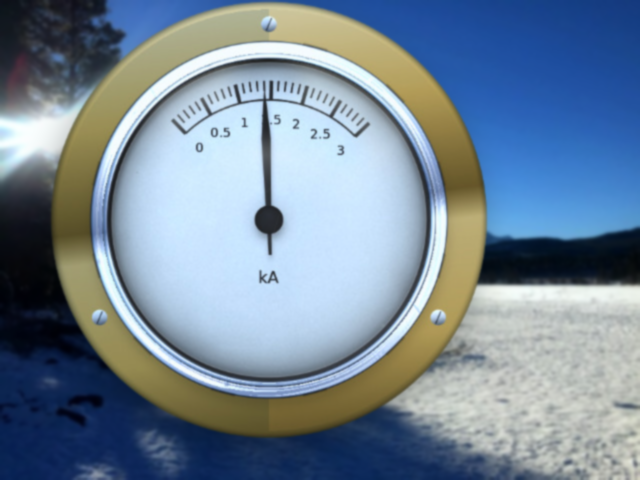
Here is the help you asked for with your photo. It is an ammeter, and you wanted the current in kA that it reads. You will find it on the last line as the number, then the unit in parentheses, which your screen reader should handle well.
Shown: 1.4 (kA)
